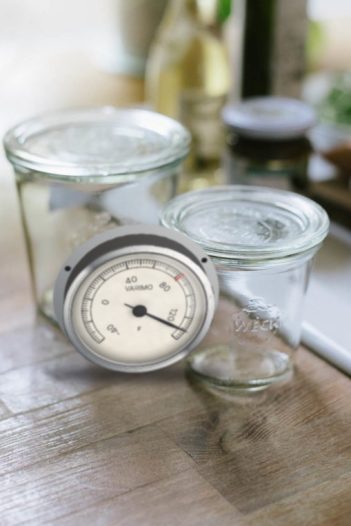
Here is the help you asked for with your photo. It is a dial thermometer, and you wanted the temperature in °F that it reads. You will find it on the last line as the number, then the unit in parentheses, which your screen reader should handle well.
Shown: 130 (°F)
